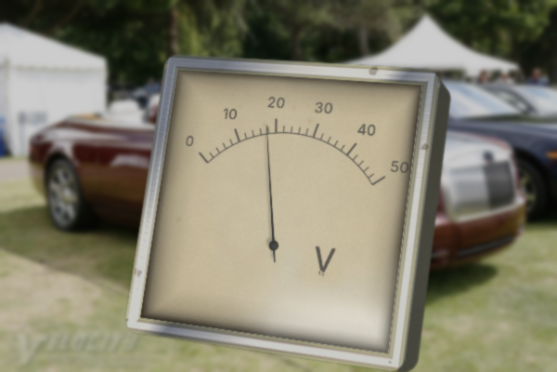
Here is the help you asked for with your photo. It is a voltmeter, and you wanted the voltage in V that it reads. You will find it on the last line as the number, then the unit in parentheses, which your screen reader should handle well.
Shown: 18 (V)
